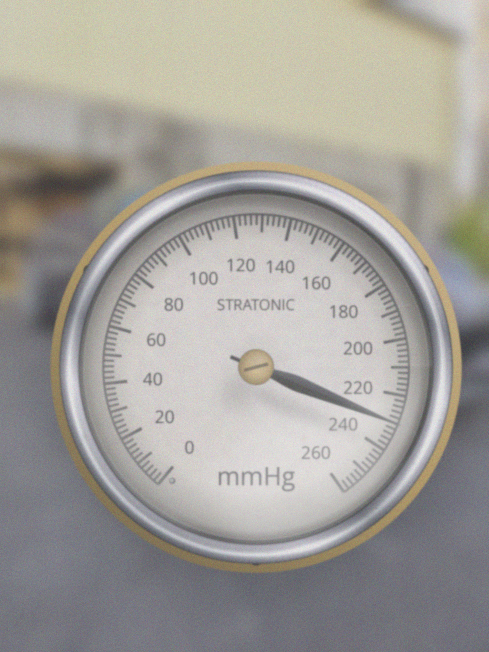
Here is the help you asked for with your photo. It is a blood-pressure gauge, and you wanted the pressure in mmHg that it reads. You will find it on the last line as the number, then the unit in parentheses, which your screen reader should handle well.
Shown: 230 (mmHg)
